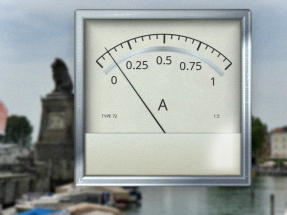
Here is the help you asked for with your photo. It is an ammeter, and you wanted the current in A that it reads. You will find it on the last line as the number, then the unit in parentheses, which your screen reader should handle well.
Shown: 0.1 (A)
